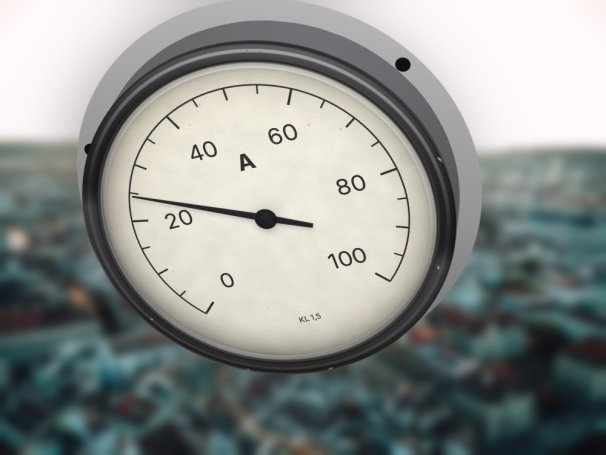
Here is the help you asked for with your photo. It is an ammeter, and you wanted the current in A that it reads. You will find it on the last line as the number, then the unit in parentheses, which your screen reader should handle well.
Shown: 25 (A)
